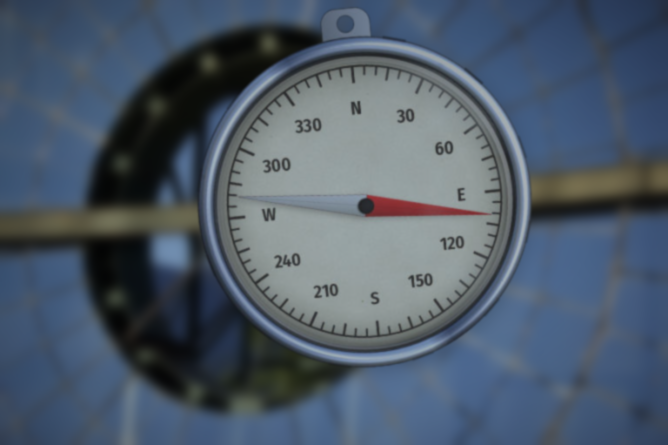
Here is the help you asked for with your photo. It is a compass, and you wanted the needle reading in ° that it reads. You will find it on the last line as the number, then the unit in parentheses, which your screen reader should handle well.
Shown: 100 (°)
